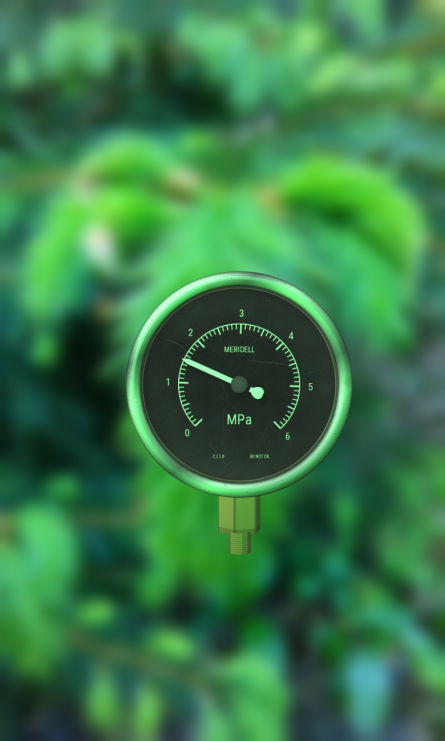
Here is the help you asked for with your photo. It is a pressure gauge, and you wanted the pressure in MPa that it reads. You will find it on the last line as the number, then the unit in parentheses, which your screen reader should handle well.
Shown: 1.5 (MPa)
